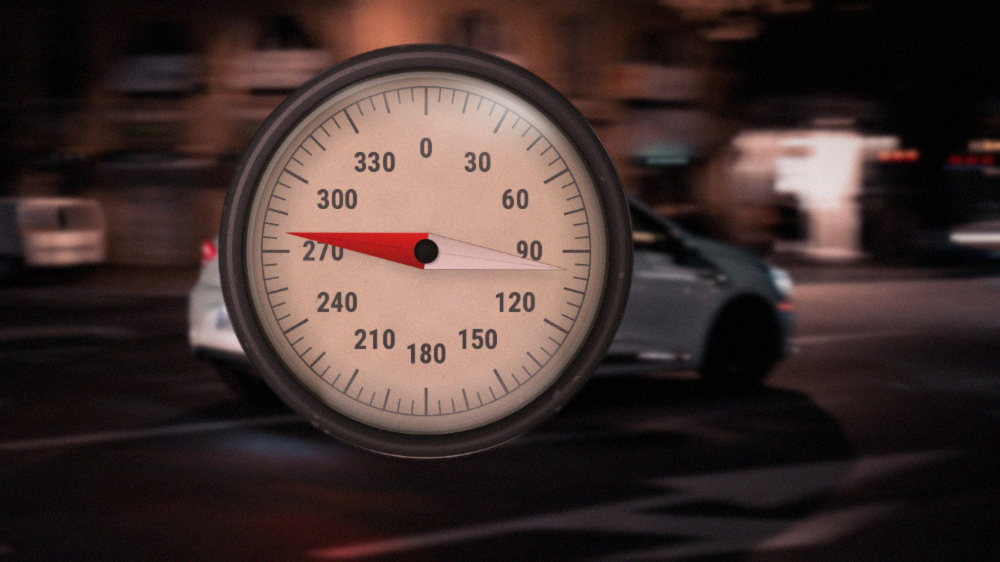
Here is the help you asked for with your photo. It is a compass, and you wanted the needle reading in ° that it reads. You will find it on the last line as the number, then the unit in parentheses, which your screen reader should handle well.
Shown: 277.5 (°)
